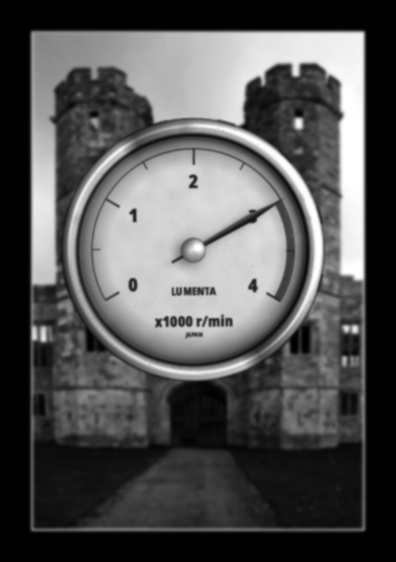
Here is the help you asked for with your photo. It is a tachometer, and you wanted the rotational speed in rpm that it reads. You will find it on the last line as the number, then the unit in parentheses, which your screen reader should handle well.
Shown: 3000 (rpm)
